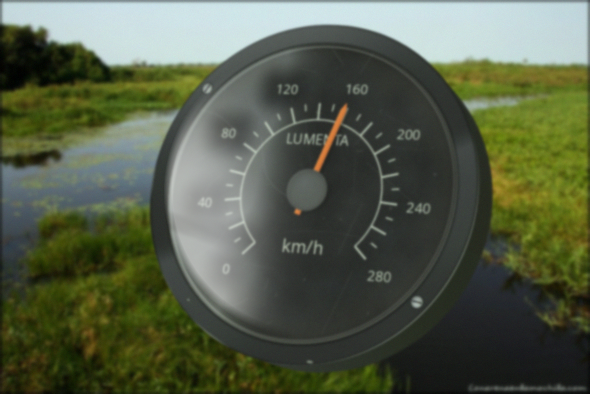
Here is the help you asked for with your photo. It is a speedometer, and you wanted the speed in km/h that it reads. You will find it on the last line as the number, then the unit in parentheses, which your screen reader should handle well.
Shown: 160 (km/h)
